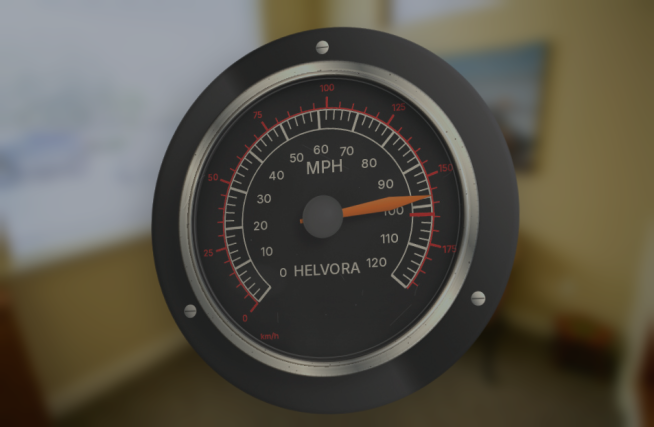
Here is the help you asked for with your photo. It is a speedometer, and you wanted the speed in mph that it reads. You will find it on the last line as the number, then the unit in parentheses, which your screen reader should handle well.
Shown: 98 (mph)
